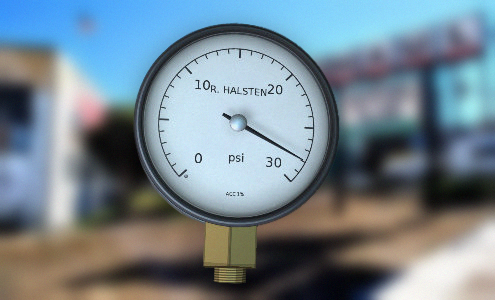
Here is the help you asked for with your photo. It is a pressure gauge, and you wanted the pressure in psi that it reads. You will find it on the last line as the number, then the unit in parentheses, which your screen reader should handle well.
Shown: 28 (psi)
